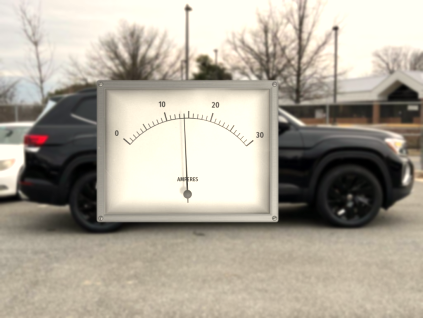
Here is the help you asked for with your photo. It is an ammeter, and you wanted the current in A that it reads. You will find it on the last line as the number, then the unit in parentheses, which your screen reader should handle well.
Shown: 14 (A)
